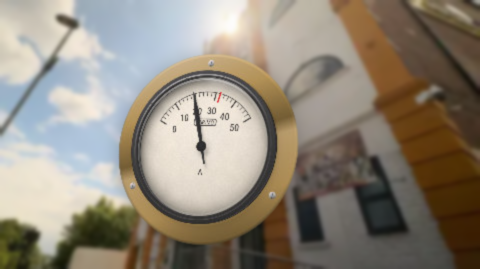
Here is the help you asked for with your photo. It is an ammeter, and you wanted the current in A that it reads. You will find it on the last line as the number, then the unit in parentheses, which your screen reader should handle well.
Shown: 20 (A)
